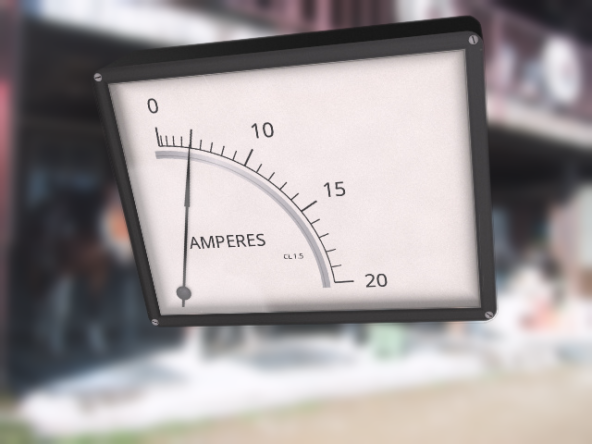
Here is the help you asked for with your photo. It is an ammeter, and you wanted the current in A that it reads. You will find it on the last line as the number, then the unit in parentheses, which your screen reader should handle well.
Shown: 5 (A)
